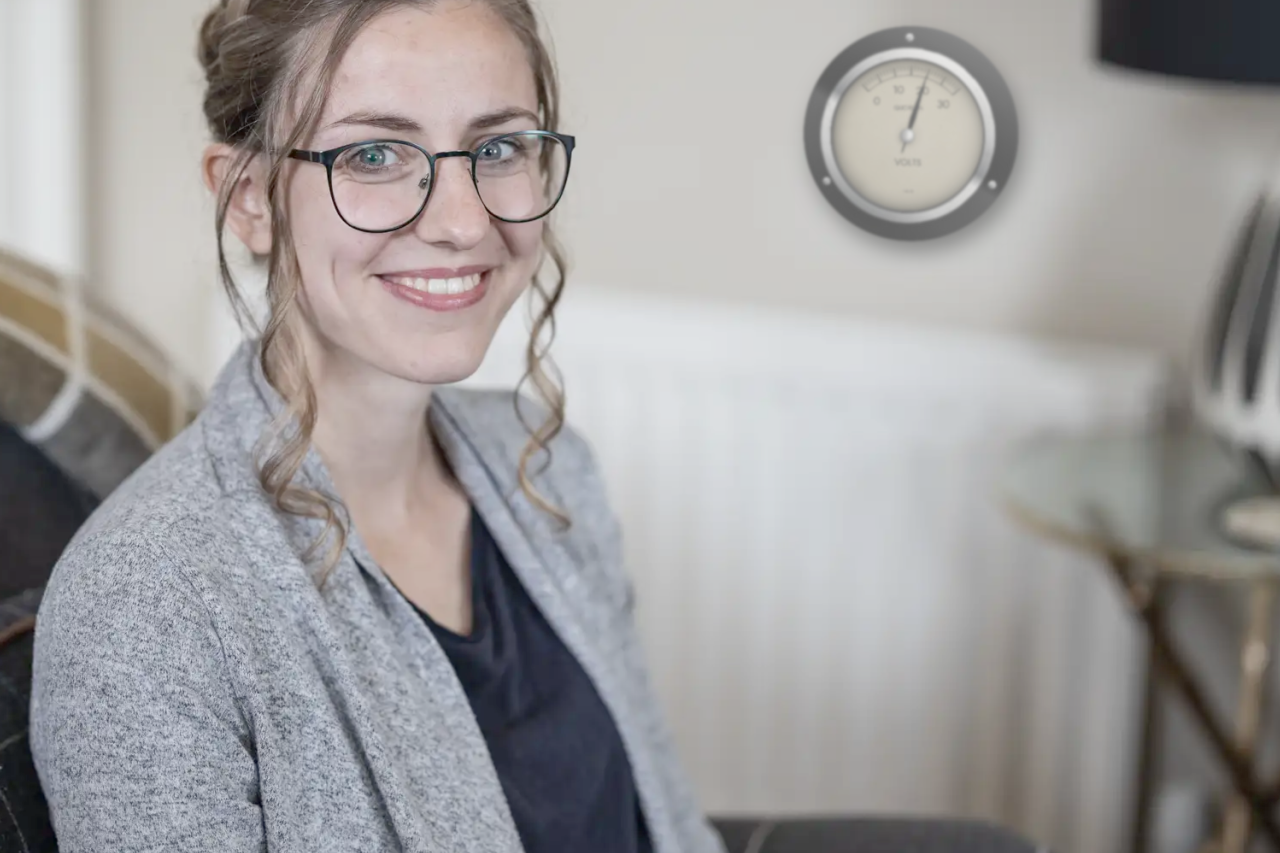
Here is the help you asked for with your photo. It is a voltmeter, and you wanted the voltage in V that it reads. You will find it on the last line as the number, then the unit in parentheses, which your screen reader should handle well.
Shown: 20 (V)
